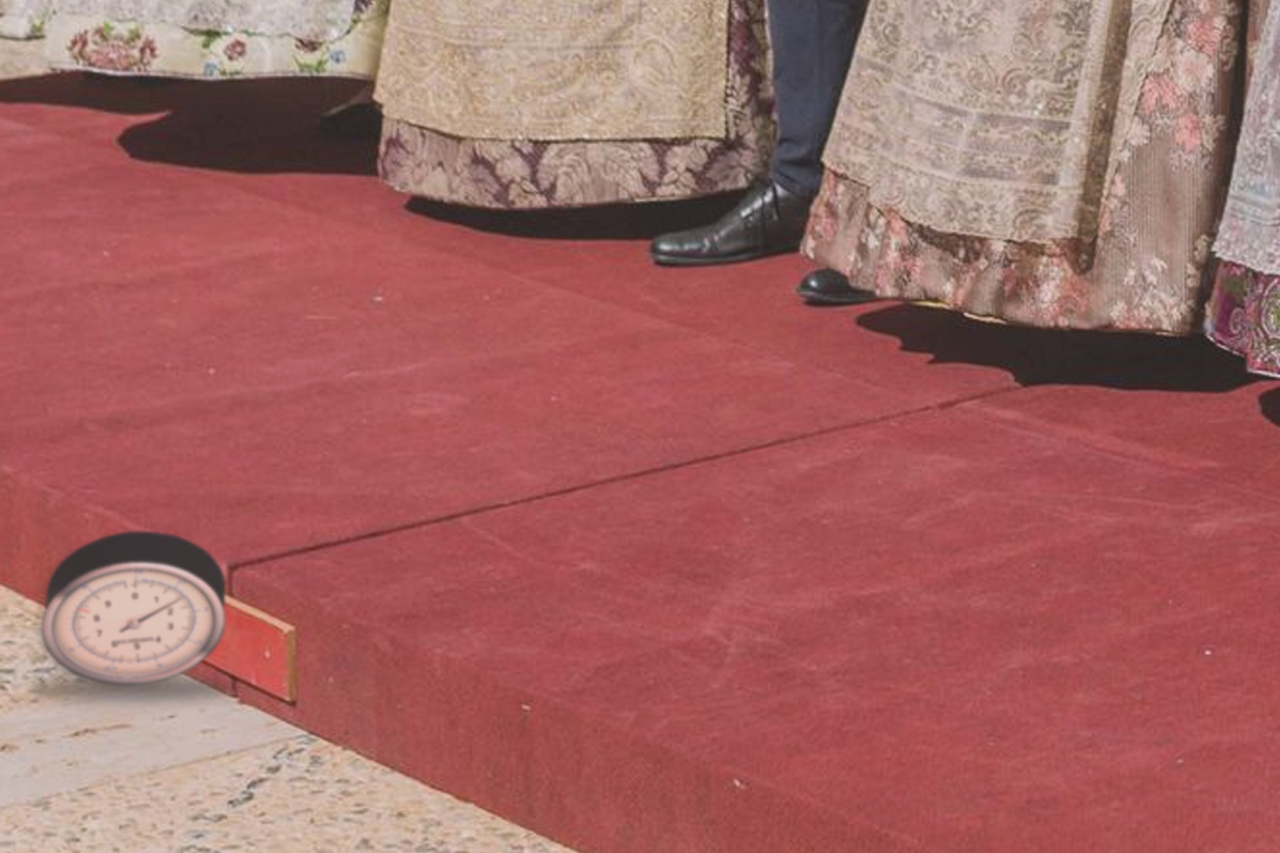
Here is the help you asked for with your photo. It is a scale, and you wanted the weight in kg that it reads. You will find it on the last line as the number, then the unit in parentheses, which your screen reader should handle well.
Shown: 1.5 (kg)
